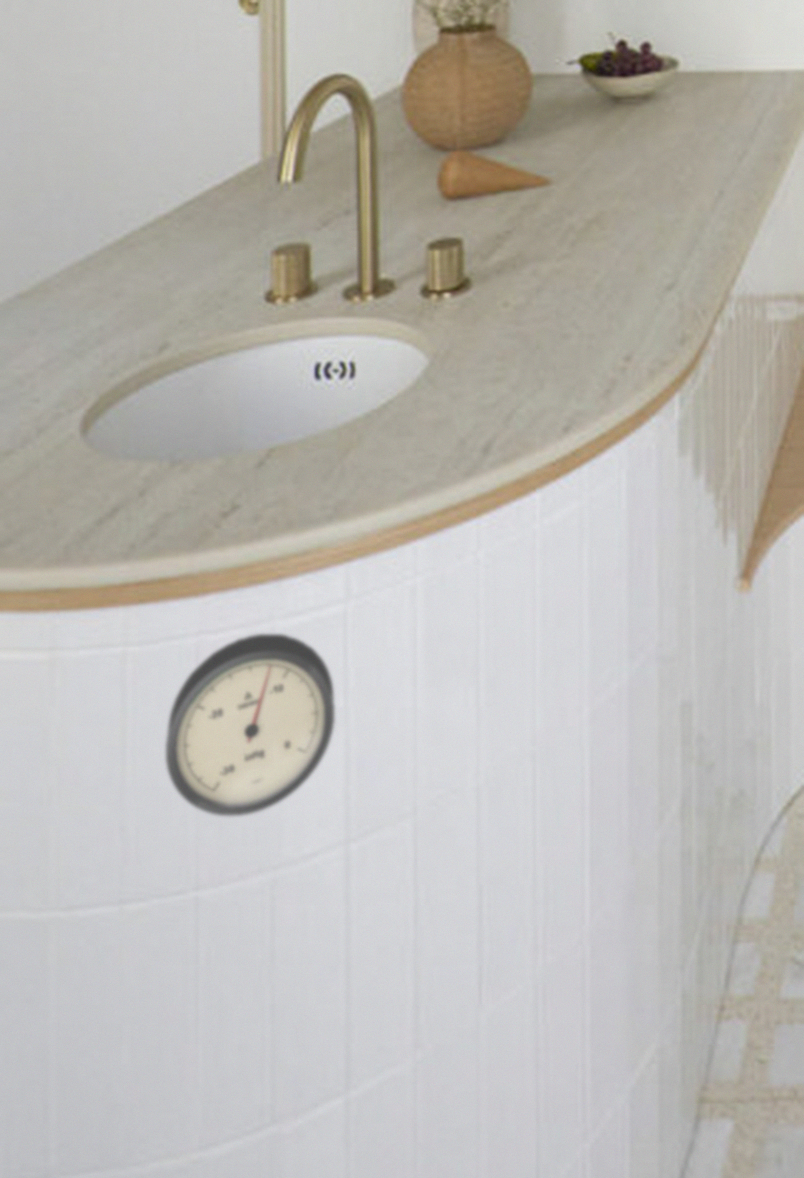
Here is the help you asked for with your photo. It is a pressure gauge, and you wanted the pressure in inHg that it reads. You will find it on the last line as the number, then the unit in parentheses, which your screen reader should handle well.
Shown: -12 (inHg)
